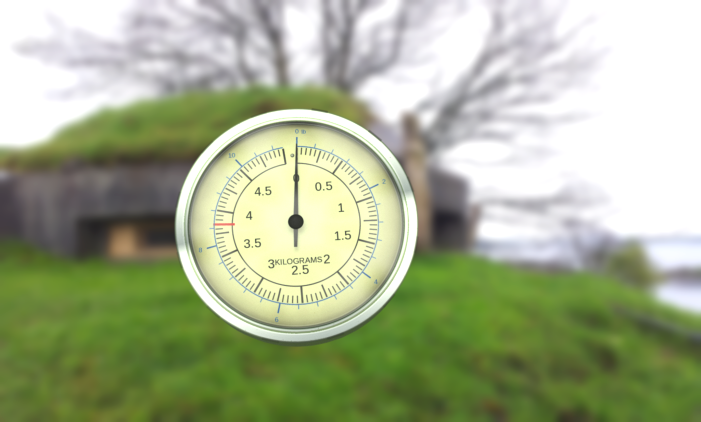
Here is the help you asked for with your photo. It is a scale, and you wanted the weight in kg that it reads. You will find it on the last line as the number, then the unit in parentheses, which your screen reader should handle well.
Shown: 0 (kg)
